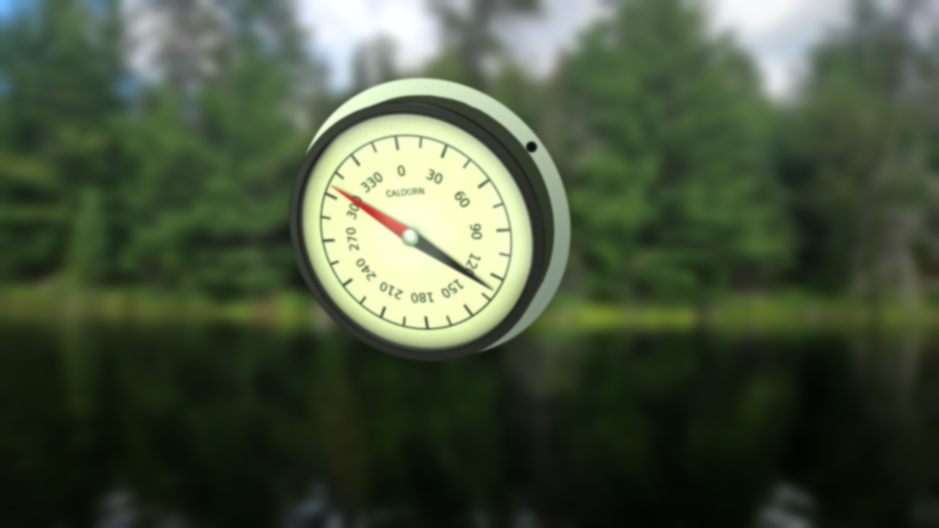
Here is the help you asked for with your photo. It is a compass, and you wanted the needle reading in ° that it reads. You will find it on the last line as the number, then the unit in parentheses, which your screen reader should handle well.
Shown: 307.5 (°)
